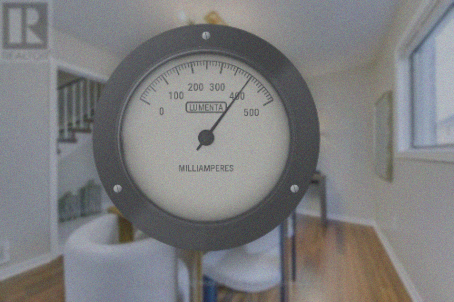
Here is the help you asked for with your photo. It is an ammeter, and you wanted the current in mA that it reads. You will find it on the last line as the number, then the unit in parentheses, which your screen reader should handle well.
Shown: 400 (mA)
